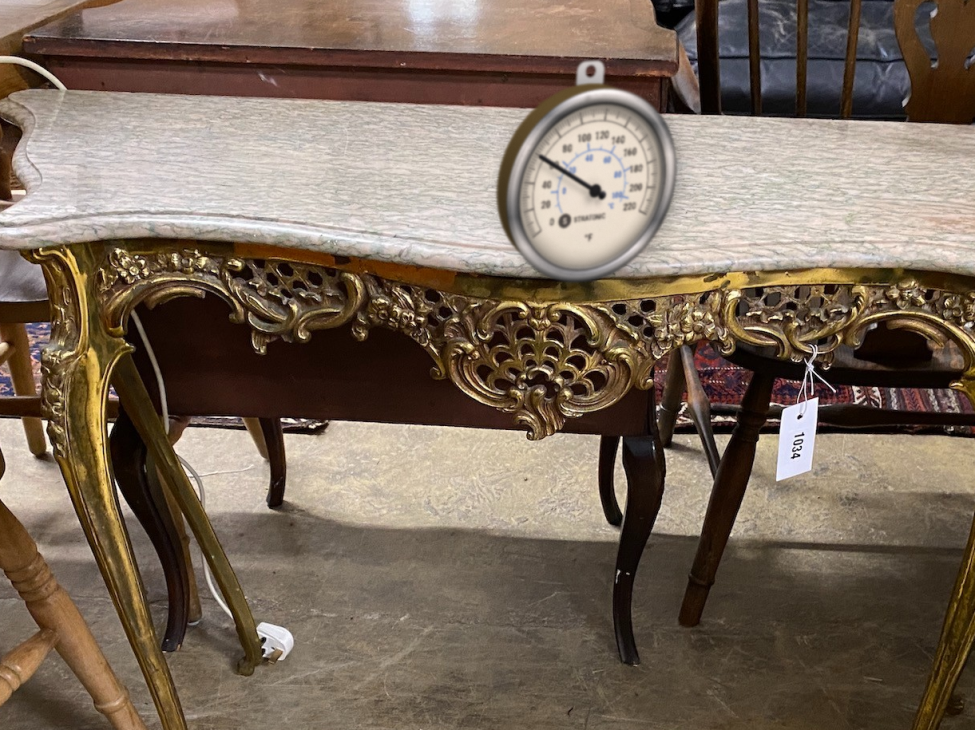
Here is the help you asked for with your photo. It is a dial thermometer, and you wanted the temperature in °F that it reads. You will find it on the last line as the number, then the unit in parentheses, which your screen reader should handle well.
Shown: 60 (°F)
